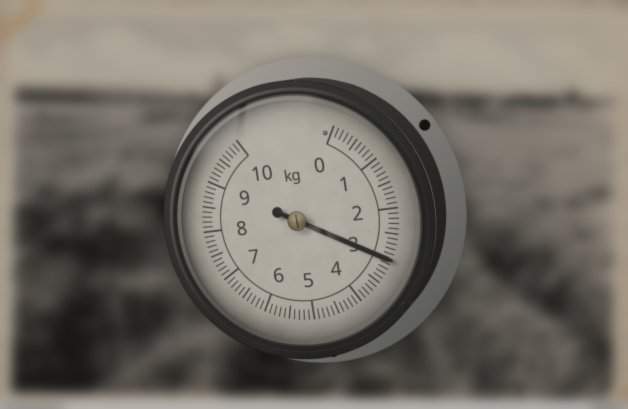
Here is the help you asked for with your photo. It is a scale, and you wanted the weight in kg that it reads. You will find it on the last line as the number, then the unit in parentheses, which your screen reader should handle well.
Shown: 3 (kg)
